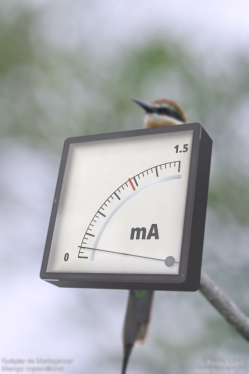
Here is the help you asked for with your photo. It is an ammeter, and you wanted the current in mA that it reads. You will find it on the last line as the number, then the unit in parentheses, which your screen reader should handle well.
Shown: 0.1 (mA)
